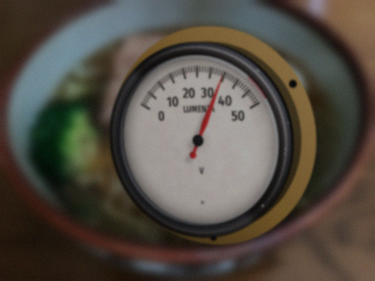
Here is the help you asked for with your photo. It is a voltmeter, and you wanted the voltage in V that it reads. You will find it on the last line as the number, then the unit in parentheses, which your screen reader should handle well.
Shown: 35 (V)
